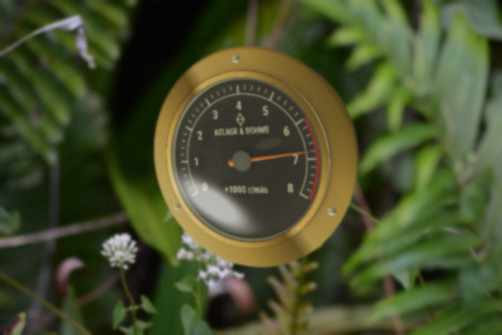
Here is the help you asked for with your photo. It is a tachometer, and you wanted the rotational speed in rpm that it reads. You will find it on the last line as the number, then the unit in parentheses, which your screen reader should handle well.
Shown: 6800 (rpm)
